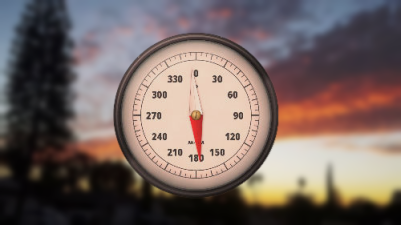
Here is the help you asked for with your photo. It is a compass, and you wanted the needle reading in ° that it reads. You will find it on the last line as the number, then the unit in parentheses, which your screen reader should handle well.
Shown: 175 (°)
